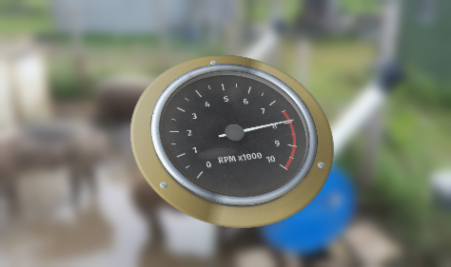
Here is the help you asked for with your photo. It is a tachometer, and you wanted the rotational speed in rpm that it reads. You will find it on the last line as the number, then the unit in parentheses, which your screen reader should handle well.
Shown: 8000 (rpm)
